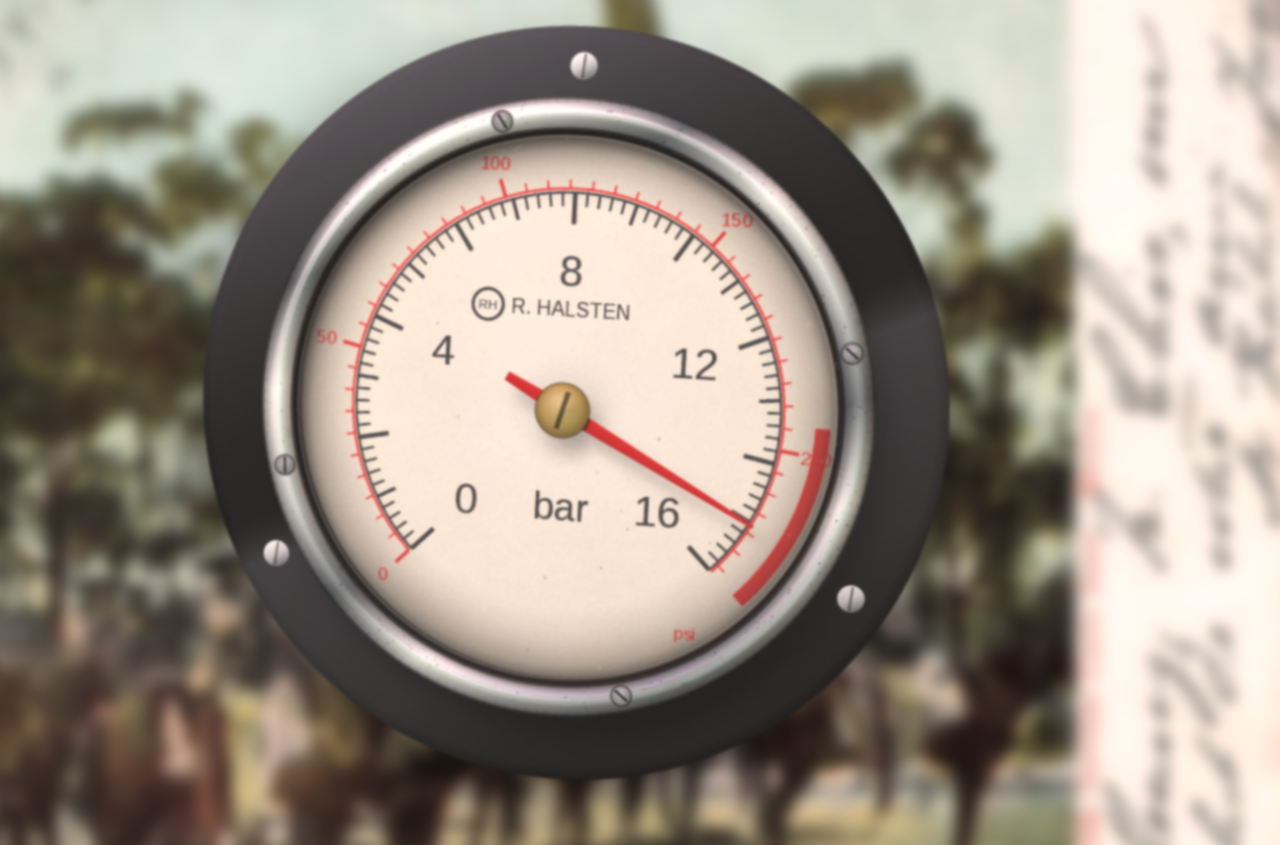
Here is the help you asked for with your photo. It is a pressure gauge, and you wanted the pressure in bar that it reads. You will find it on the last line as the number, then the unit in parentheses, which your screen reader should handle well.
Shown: 15 (bar)
